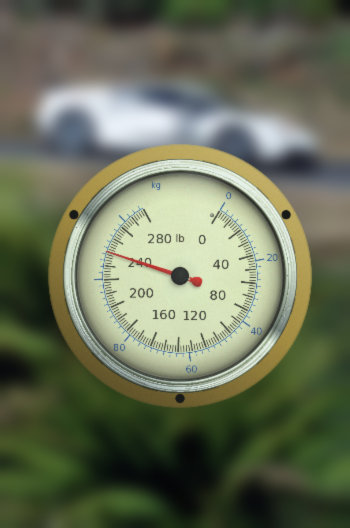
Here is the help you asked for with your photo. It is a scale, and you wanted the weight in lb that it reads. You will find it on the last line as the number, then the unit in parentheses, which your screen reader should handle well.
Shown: 240 (lb)
